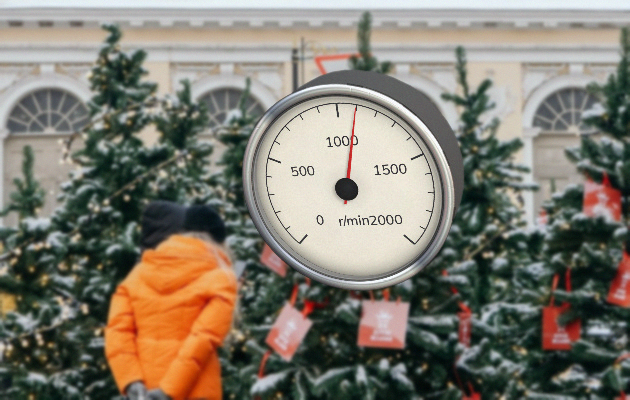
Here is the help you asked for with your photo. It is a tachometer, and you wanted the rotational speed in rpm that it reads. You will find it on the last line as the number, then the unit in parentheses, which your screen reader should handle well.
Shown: 1100 (rpm)
